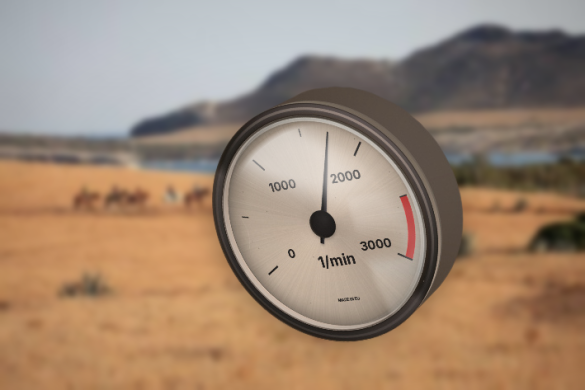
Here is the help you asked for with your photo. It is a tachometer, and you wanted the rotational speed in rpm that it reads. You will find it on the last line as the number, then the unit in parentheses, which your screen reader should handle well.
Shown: 1750 (rpm)
